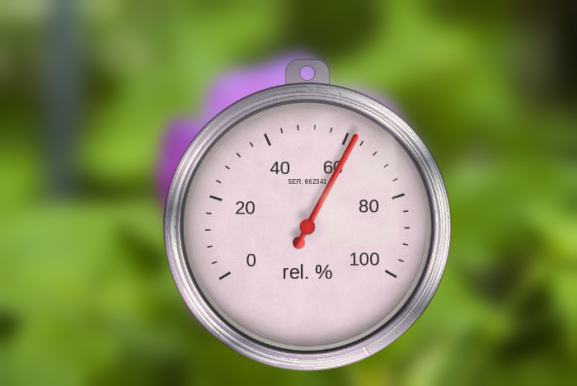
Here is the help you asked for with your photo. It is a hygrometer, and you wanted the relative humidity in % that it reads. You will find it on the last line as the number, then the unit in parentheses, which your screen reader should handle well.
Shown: 62 (%)
